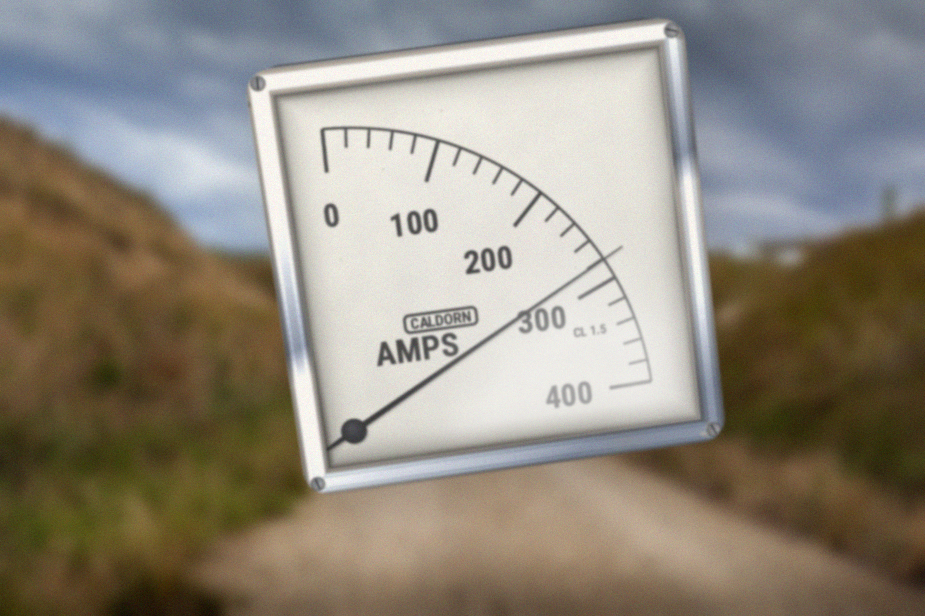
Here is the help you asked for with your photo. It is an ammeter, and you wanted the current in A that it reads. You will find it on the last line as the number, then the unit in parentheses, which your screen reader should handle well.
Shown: 280 (A)
